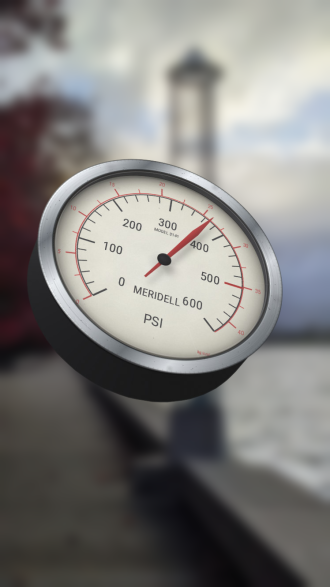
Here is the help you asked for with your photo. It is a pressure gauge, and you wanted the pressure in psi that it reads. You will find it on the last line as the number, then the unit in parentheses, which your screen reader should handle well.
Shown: 370 (psi)
